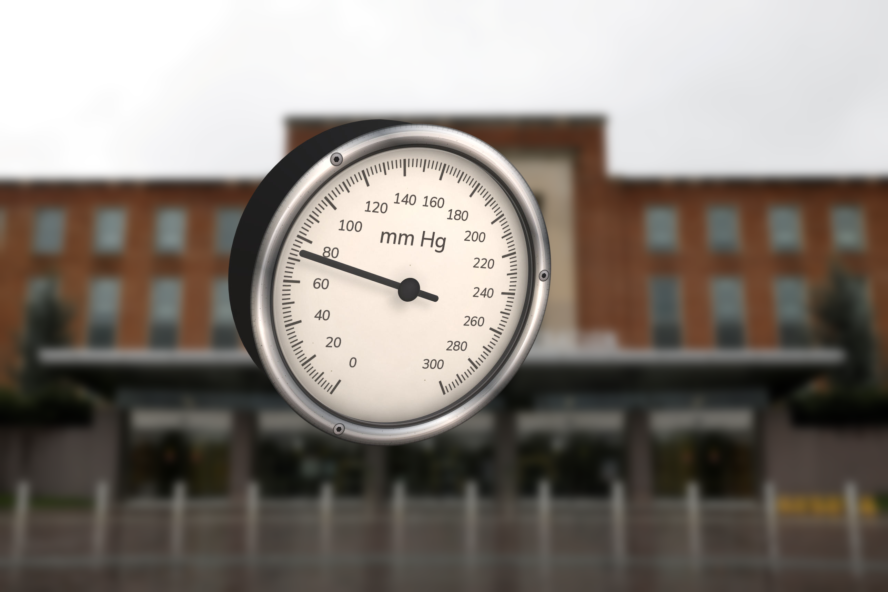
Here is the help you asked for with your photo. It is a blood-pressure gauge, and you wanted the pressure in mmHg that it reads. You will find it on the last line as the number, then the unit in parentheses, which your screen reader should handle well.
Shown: 74 (mmHg)
